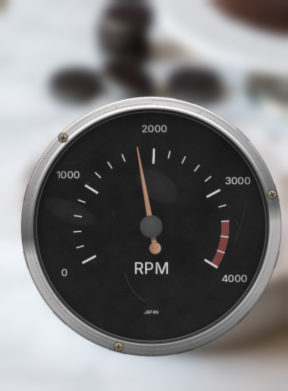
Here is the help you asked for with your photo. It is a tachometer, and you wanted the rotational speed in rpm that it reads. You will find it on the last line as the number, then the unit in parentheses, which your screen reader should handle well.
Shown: 1800 (rpm)
